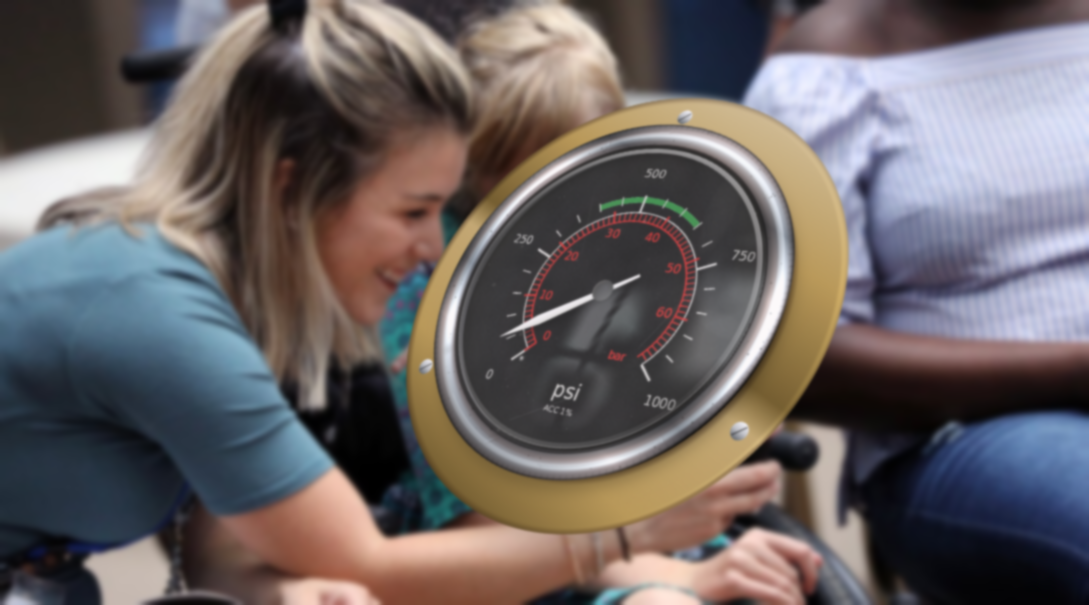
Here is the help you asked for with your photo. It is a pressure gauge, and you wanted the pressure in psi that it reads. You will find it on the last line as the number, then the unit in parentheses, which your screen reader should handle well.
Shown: 50 (psi)
